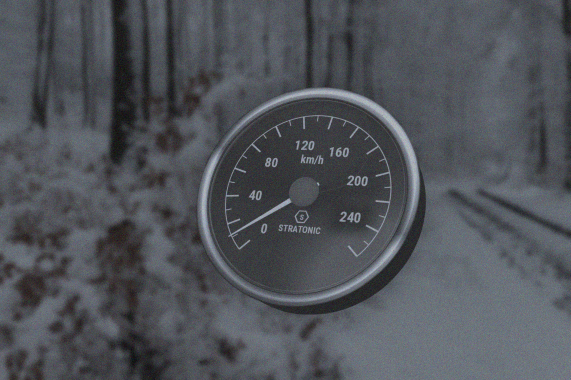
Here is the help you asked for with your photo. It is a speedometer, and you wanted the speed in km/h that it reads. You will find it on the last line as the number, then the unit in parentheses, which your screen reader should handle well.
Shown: 10 (km/h)
